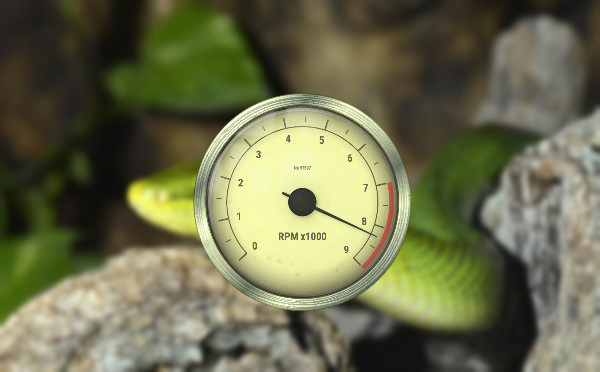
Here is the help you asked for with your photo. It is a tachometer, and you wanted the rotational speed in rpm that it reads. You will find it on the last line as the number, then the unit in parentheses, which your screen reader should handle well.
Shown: 8250 (rpm)
